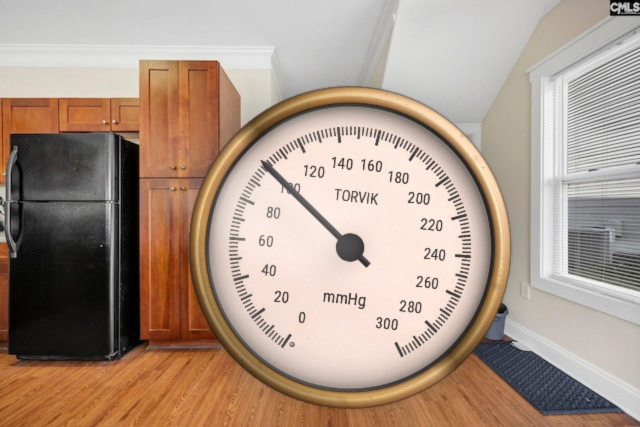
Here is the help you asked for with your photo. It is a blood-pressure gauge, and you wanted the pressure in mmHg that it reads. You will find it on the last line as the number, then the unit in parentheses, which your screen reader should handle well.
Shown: 100 (mmHg)
